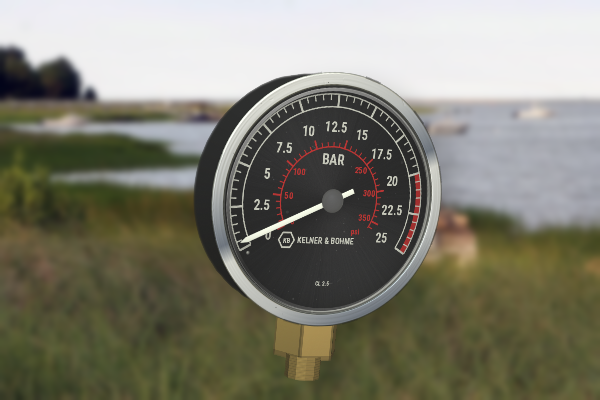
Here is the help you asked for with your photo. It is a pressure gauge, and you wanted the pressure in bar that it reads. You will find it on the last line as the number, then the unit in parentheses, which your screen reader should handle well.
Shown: 0.5 (bar)
